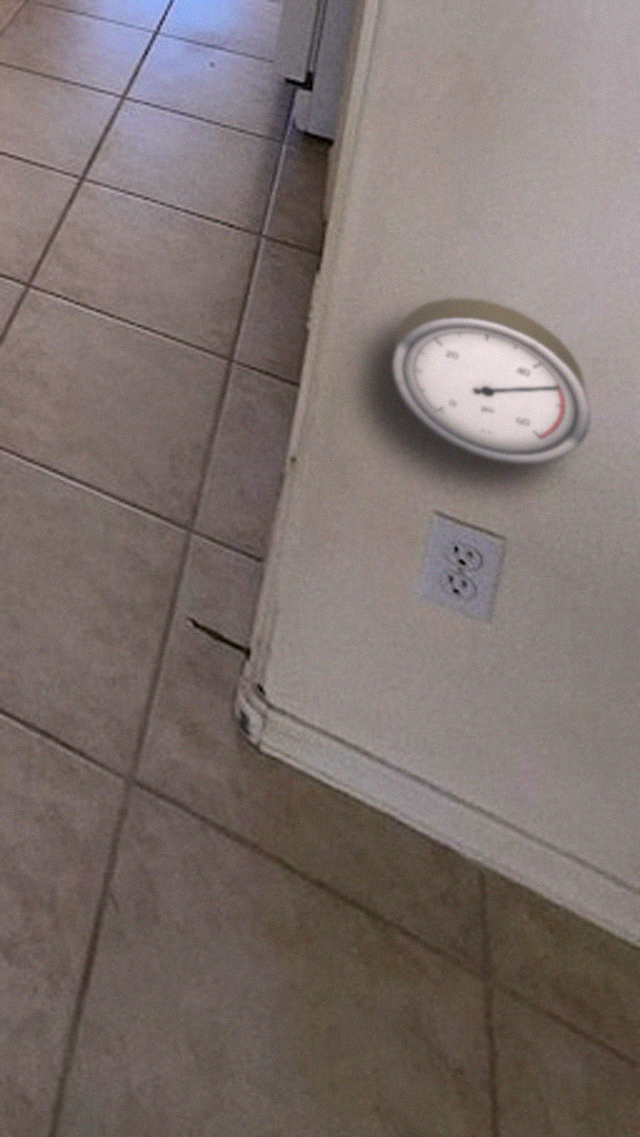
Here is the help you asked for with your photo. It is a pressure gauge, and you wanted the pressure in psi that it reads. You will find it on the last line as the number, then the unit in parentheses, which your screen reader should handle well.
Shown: 45 (psi)
